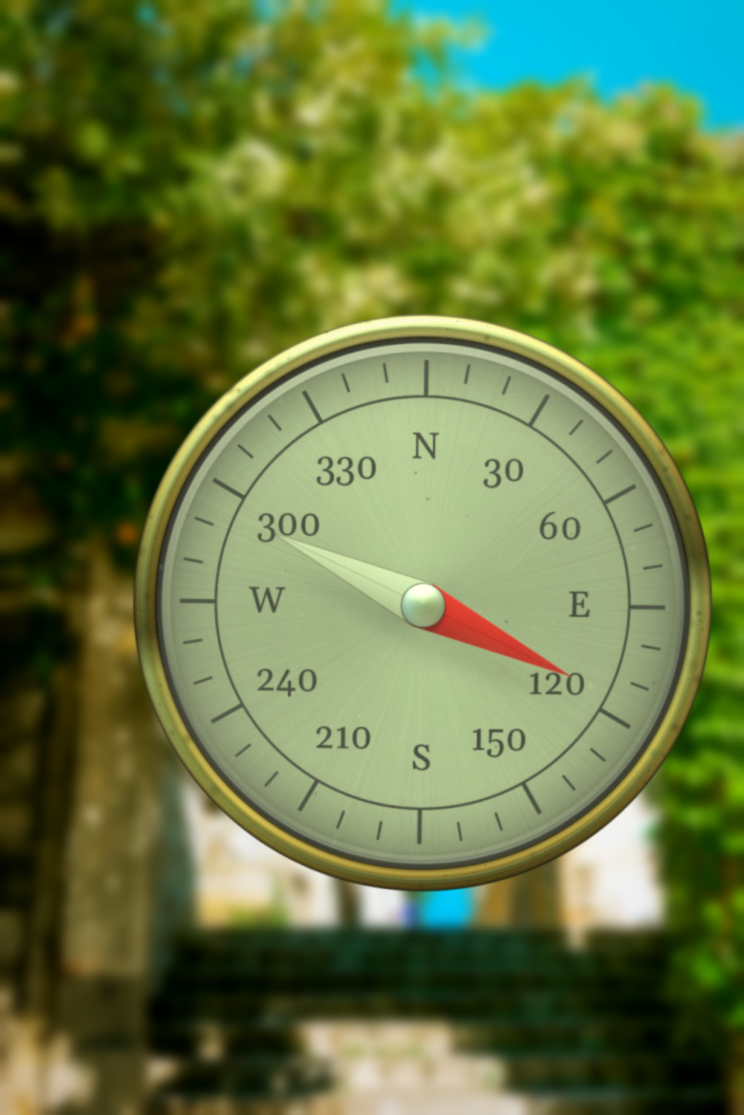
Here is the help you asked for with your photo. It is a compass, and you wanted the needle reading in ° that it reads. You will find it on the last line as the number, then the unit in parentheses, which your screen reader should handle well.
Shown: 115 (°)
